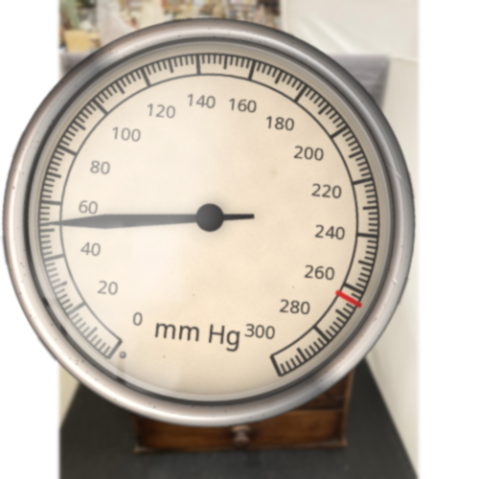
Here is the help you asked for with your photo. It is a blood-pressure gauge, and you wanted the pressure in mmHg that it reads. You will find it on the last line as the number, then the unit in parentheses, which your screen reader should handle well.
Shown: 52 (mmHg)
